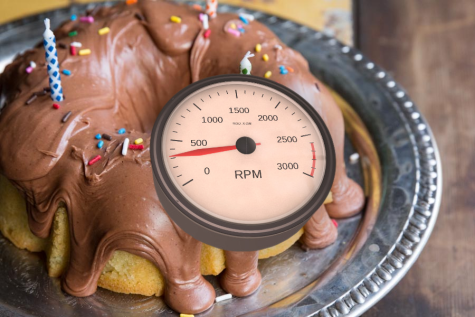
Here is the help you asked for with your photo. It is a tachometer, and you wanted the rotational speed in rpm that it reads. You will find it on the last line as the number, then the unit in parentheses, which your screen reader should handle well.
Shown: 300 (rpm)
